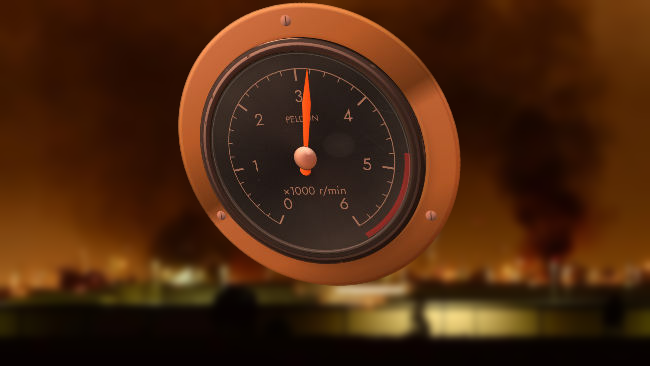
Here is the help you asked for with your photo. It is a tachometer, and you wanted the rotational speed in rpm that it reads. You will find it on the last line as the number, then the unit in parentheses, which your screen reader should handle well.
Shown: 3200 (rpm)
